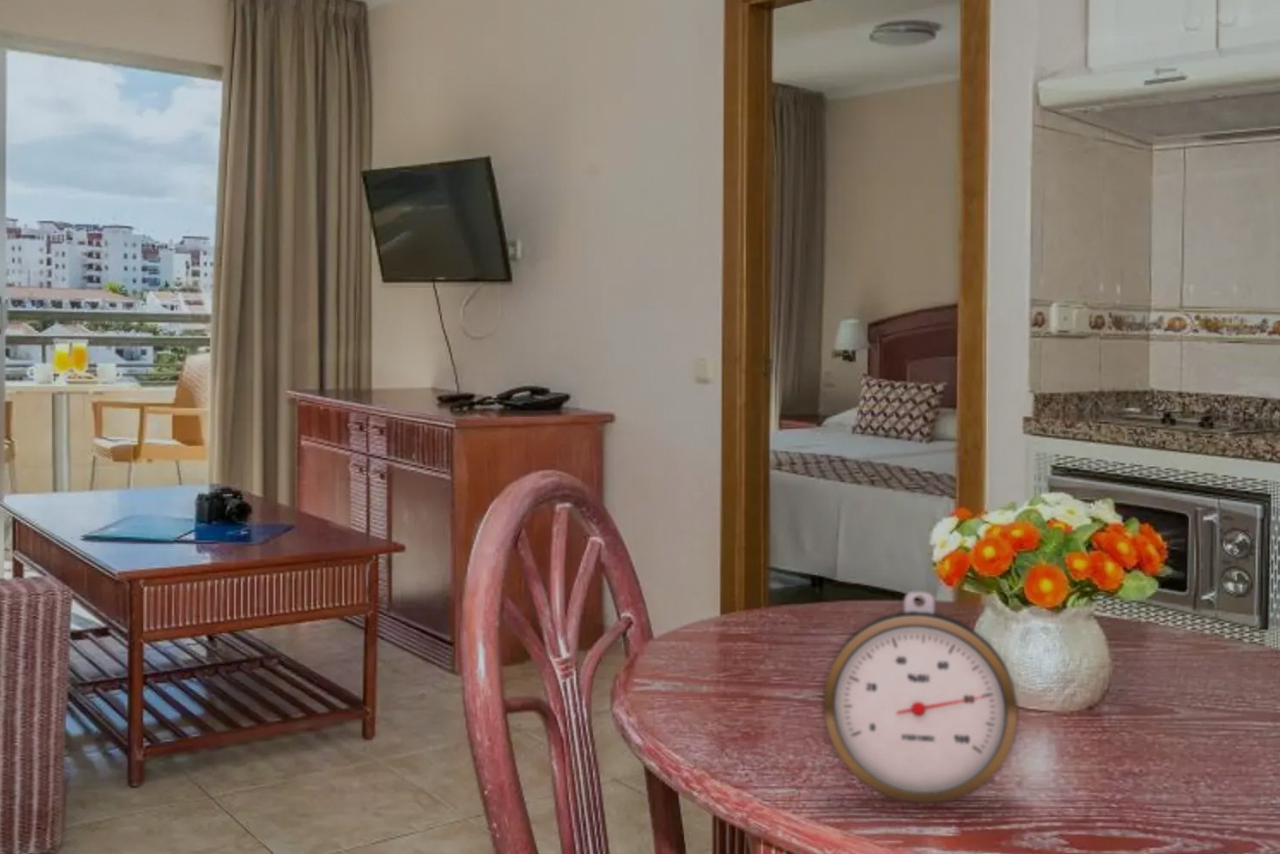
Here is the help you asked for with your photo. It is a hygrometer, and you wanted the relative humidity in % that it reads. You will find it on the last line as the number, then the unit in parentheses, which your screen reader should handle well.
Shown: 80 (%)
